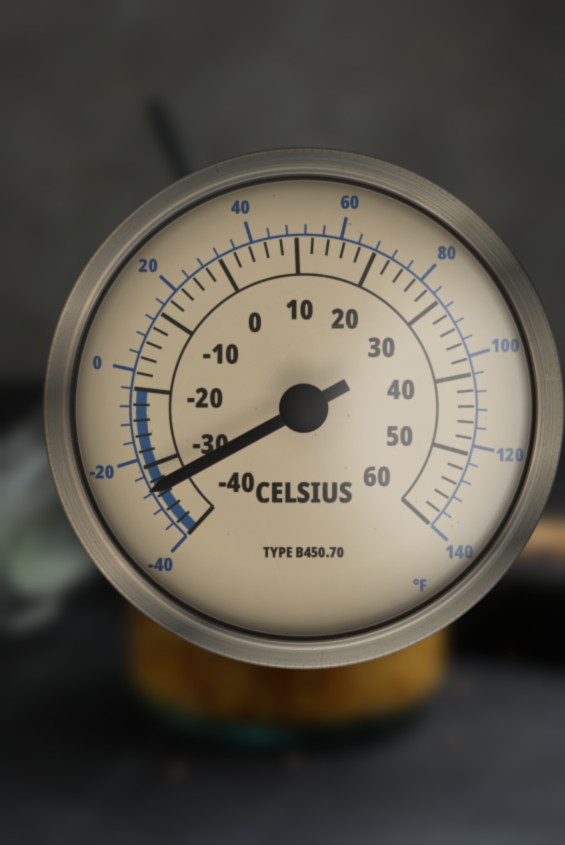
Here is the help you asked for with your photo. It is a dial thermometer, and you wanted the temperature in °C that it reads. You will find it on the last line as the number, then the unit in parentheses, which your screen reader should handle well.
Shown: -33 (°C)
